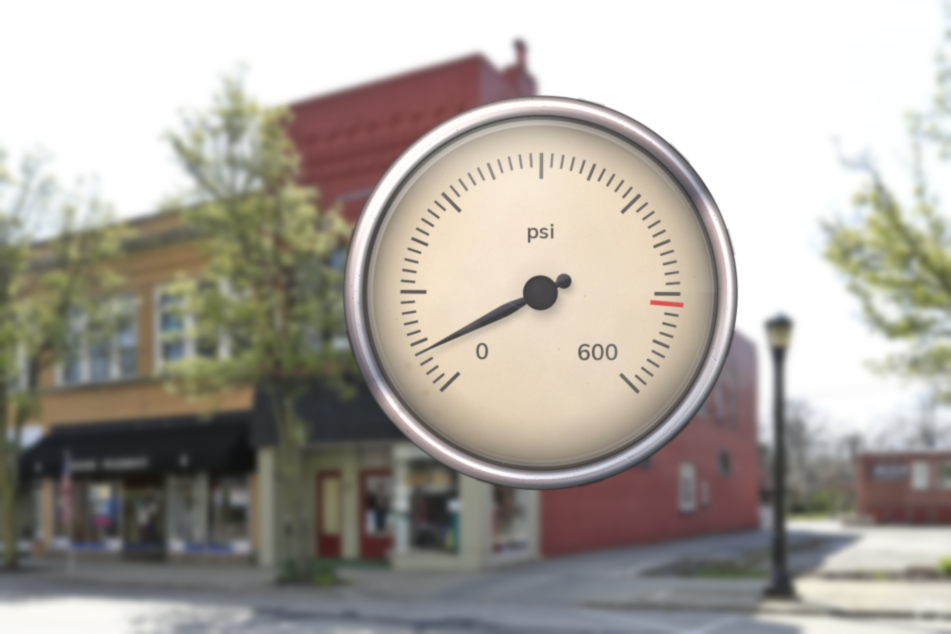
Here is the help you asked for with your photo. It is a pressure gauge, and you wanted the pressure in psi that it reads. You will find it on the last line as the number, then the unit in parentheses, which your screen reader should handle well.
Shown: 40 (psi)
